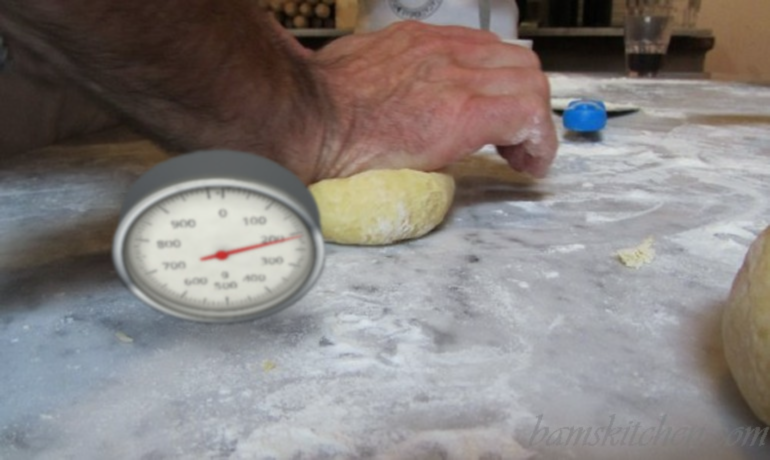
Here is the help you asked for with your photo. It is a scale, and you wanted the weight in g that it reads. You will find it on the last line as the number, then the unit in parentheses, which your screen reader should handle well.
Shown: 200 (g)
